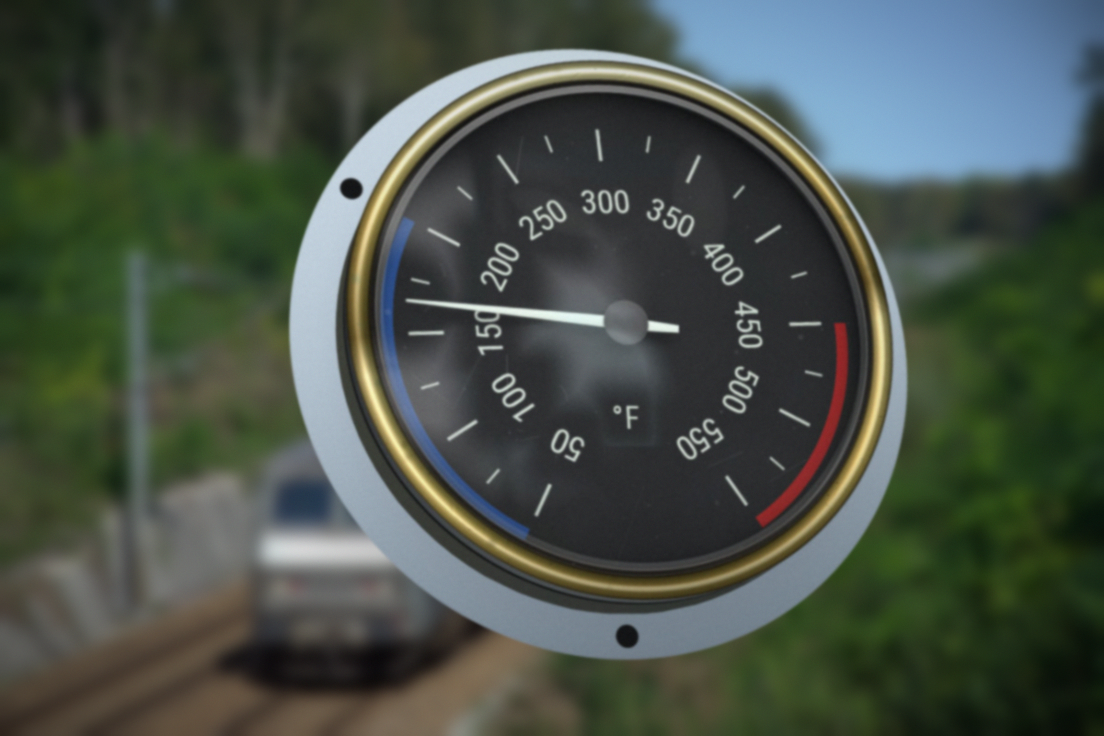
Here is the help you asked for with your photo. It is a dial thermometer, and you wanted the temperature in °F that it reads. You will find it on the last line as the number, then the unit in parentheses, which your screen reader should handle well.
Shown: 162.5 (°F)
